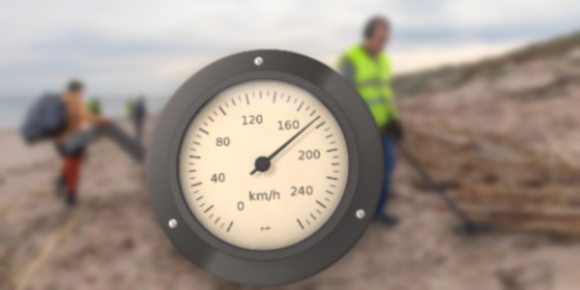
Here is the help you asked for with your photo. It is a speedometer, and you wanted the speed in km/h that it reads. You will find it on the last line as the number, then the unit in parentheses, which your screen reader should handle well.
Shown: 175 (km/h)
